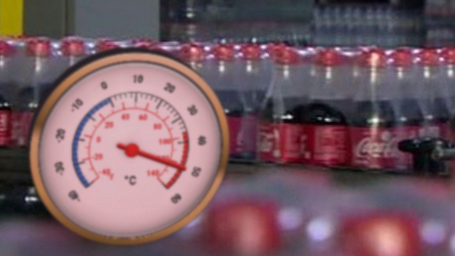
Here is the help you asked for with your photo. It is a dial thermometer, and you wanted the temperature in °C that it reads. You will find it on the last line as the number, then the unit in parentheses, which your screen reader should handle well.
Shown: 50 (°C)
